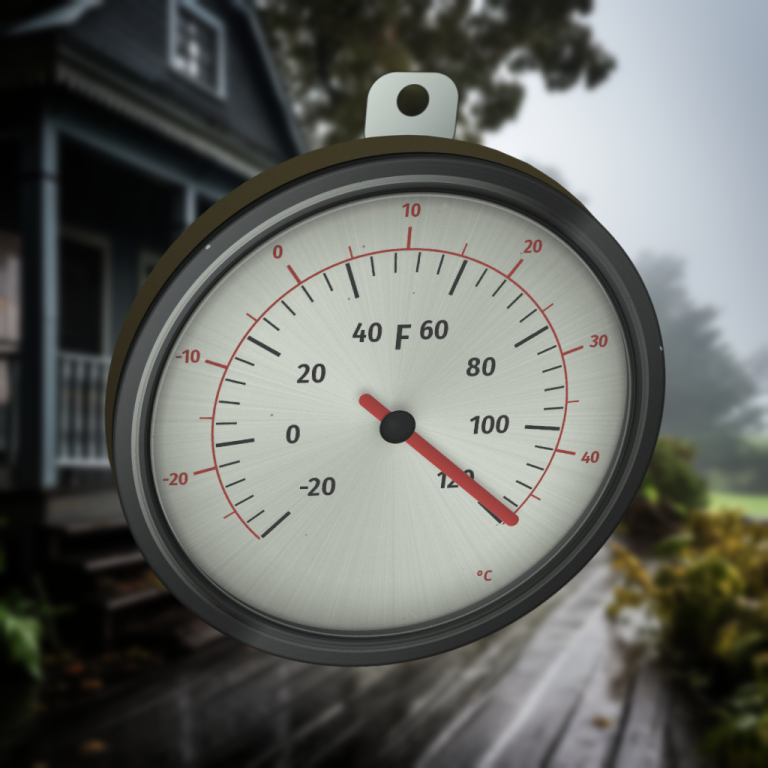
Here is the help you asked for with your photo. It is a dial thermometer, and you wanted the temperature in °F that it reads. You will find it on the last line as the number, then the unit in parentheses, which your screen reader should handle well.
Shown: 118 (°F)
